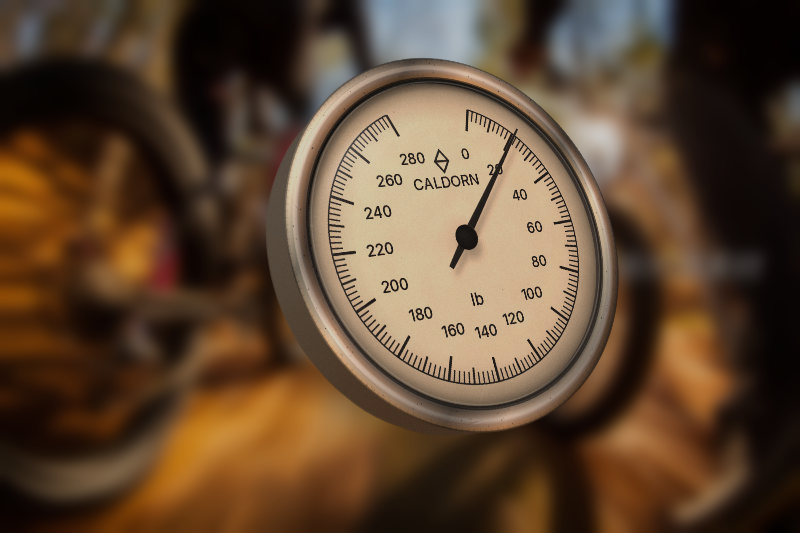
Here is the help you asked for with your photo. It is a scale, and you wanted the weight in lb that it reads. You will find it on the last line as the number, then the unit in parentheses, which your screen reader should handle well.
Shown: 20 (lb)
